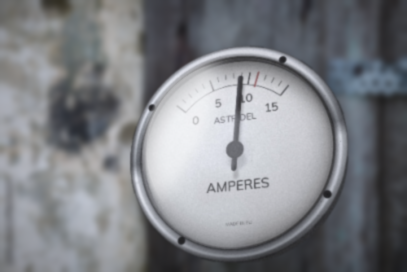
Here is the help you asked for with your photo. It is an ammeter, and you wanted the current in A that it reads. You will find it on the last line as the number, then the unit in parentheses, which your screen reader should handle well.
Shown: 9 (A)
